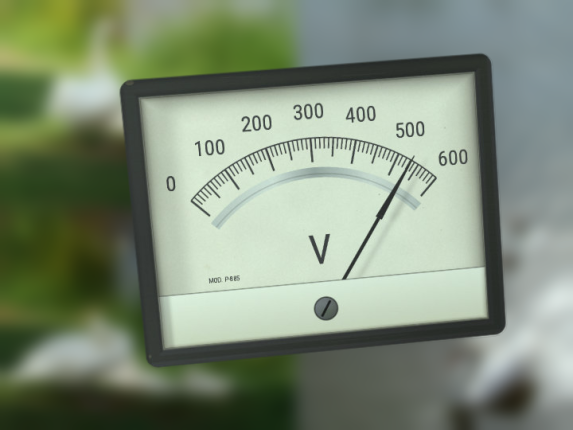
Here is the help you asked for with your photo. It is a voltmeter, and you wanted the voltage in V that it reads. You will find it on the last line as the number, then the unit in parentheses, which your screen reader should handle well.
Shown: 530 (V)
